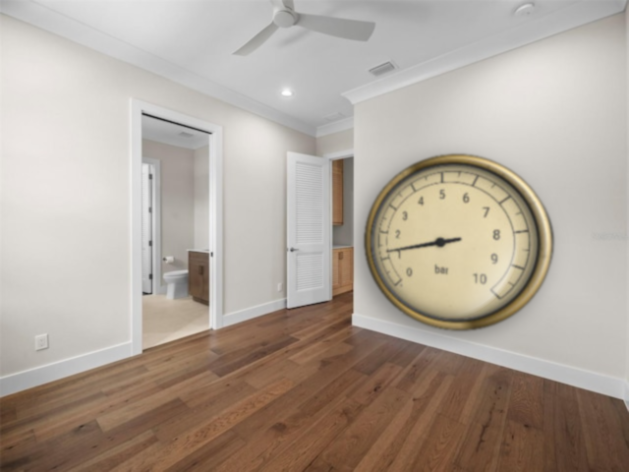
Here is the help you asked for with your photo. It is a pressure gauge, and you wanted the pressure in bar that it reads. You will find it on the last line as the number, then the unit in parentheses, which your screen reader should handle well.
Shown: 1.25 (bar)
